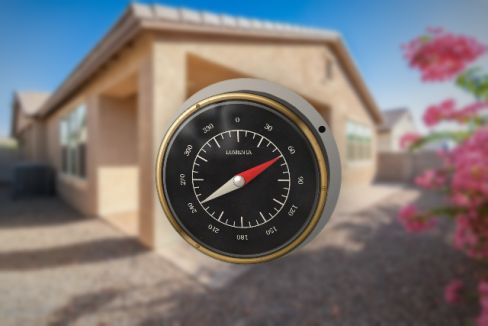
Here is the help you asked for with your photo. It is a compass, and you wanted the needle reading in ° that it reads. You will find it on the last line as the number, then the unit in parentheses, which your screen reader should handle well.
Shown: 60 (°)
